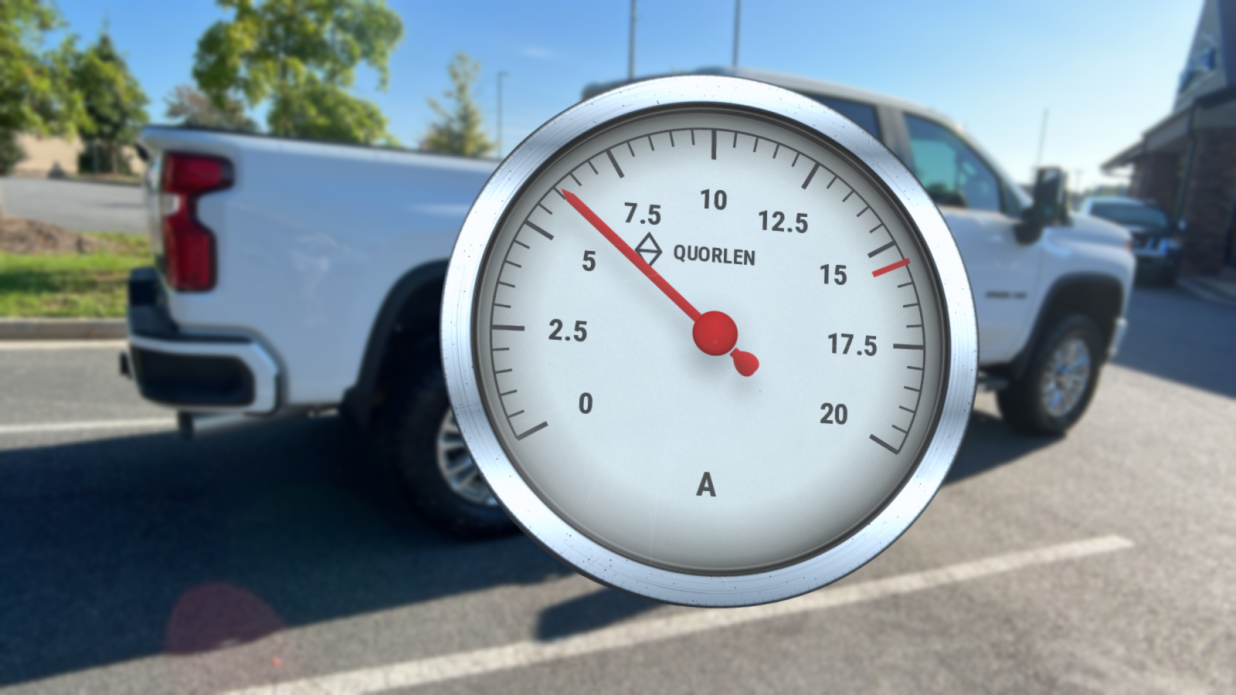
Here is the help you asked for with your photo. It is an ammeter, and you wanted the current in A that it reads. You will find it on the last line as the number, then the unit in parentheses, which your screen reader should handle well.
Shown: 6 (A)
